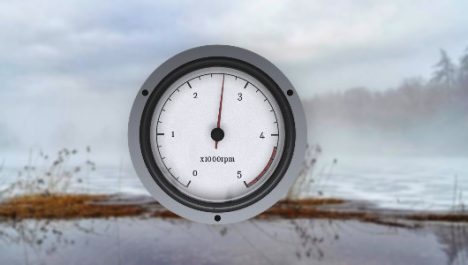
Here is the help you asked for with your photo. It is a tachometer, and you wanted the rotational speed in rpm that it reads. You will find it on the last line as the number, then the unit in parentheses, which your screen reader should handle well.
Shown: 2600 (rpm)
